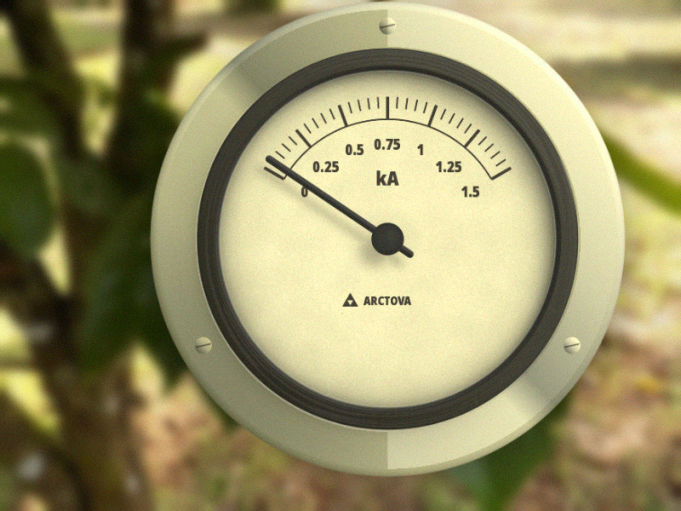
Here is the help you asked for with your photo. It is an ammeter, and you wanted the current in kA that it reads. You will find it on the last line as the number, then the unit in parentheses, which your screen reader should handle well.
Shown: 0.05 (kA)
